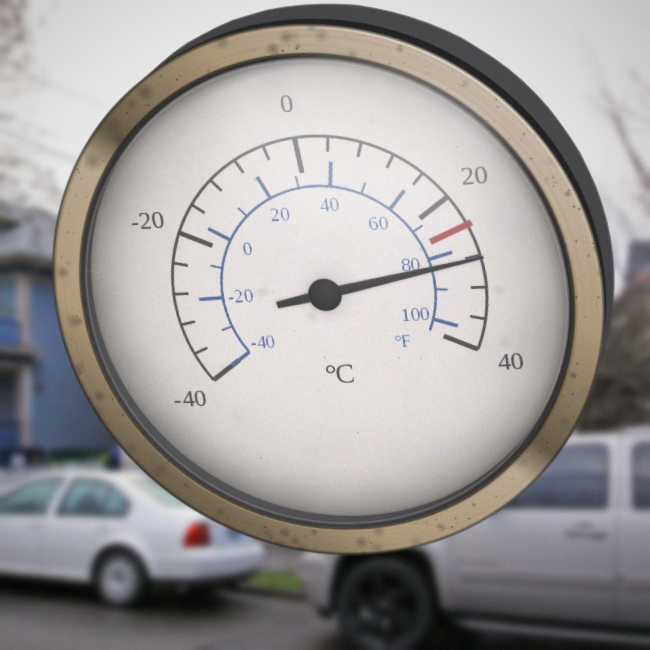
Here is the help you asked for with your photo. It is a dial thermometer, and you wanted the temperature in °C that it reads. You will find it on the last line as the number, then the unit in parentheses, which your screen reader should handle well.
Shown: 28 (°C)
